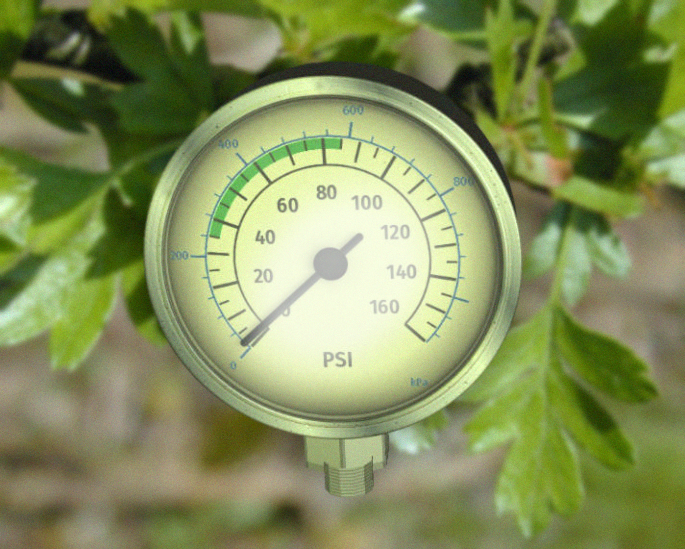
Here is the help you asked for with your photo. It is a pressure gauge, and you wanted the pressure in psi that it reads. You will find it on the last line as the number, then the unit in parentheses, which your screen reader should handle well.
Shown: 2.5 (psi)
